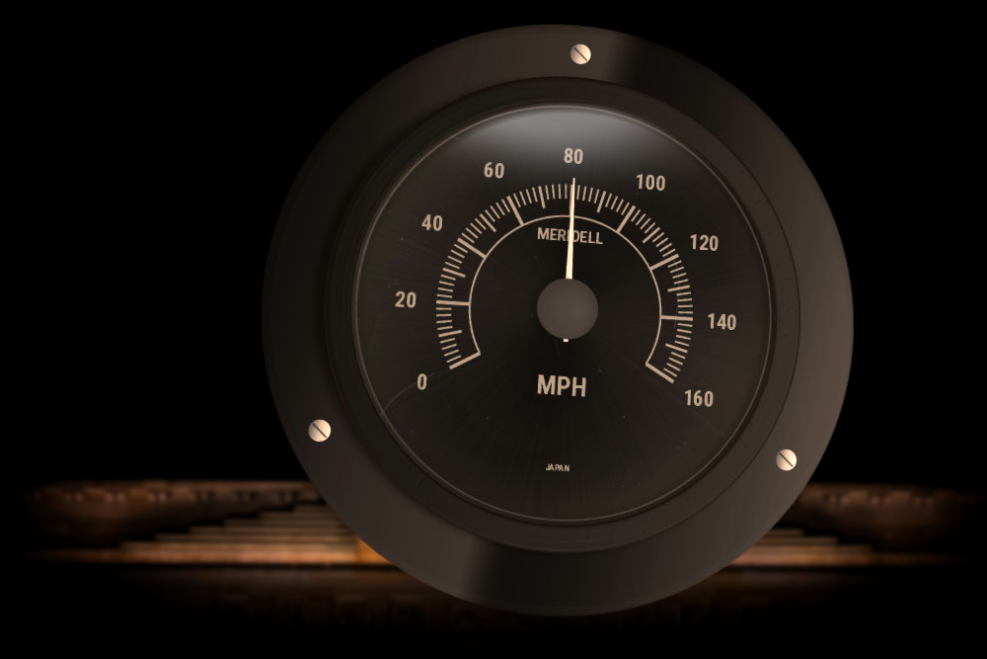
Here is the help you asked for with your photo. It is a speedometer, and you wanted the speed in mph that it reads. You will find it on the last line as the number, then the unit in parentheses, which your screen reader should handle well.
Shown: 80 (mph)
